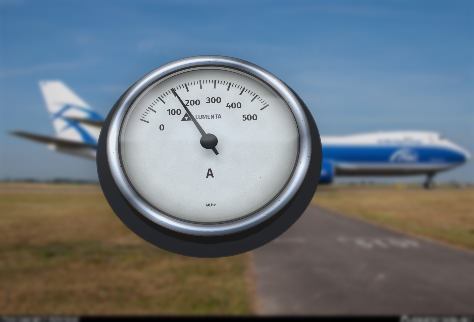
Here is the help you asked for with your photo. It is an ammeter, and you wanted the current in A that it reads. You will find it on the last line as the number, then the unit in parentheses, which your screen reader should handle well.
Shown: 150 (A)
